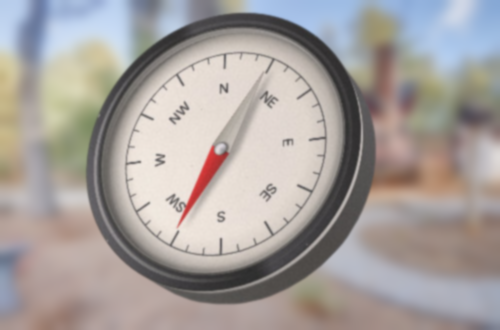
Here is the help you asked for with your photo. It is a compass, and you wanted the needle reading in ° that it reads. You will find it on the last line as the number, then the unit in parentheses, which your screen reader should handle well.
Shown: 210 (°)
